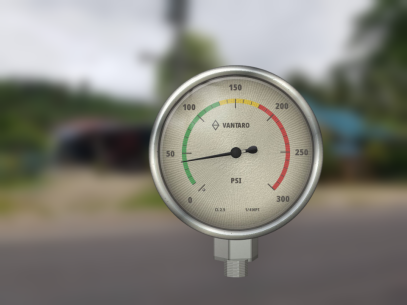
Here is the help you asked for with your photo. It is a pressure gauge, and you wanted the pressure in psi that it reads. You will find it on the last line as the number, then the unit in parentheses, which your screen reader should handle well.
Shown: 40 (psi)
